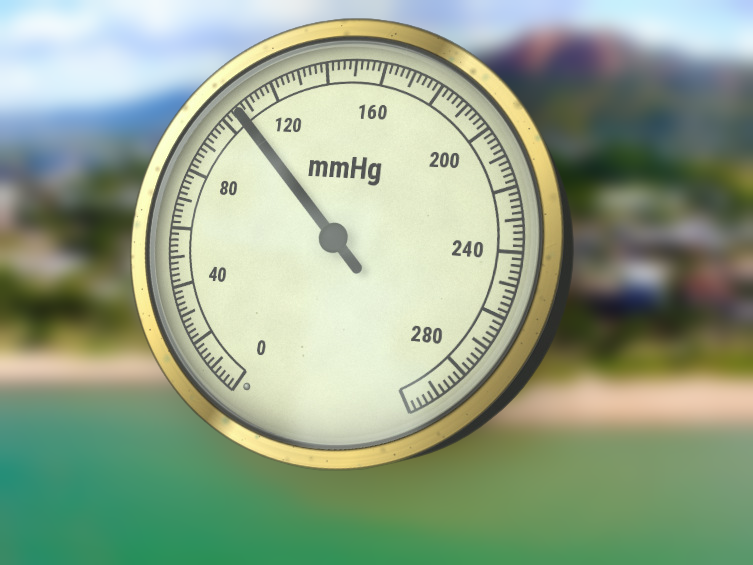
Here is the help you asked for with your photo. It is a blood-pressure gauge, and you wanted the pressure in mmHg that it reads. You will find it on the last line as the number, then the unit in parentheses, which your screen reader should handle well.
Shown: 106 (mmHg)
